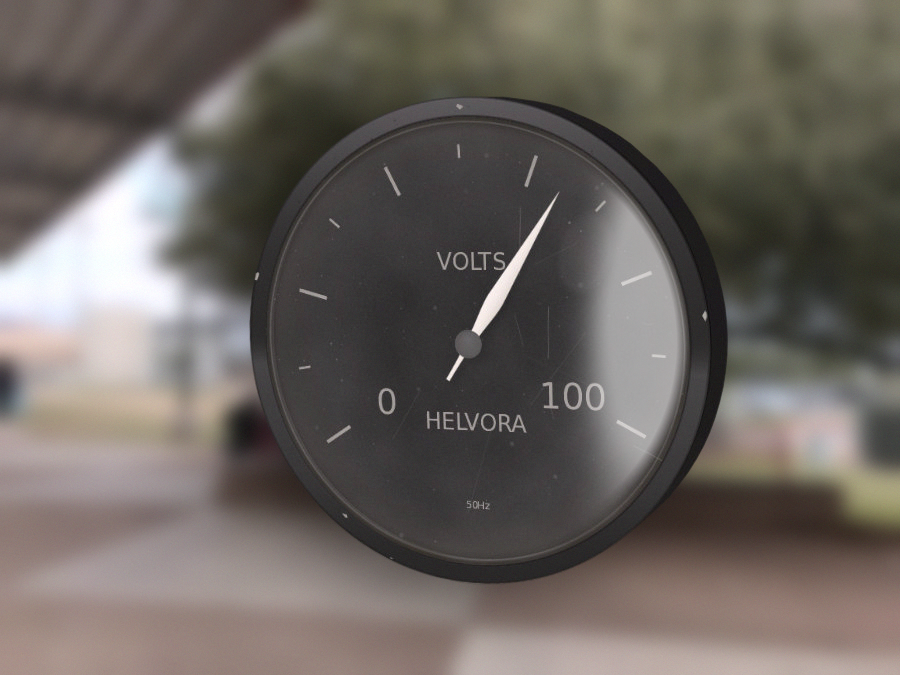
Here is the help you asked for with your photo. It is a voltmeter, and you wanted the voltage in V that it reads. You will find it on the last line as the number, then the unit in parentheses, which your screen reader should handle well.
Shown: 65 (V)
